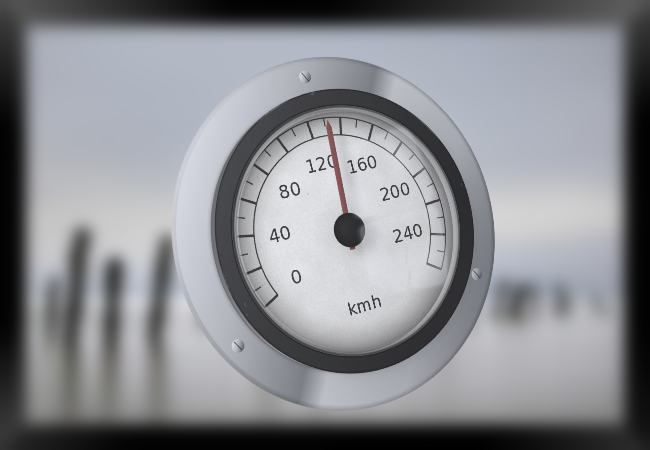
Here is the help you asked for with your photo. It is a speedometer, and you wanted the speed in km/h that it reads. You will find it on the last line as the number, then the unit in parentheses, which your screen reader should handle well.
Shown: 130 (km/h)
